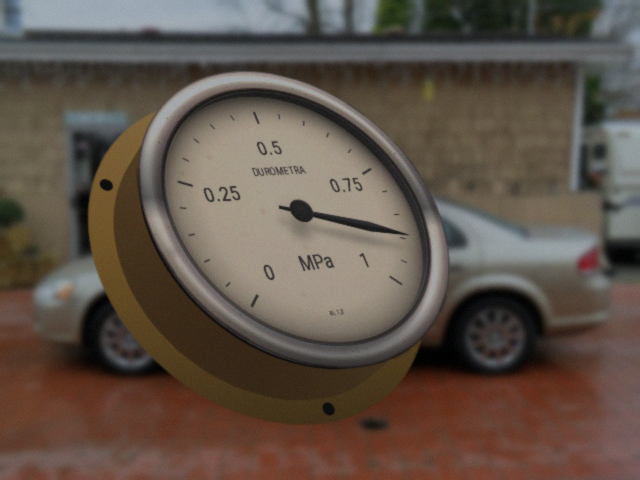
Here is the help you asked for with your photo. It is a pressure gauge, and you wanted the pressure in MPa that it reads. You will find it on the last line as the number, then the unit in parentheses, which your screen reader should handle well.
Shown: 0.9 (MPa)
